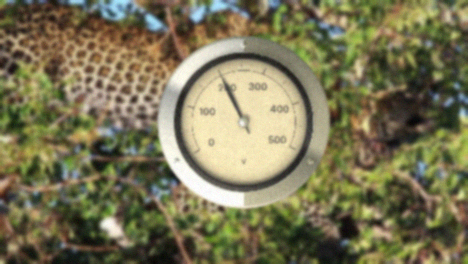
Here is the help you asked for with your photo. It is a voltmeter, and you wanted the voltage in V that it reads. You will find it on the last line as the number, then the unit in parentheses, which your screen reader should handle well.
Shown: 200 (V)
